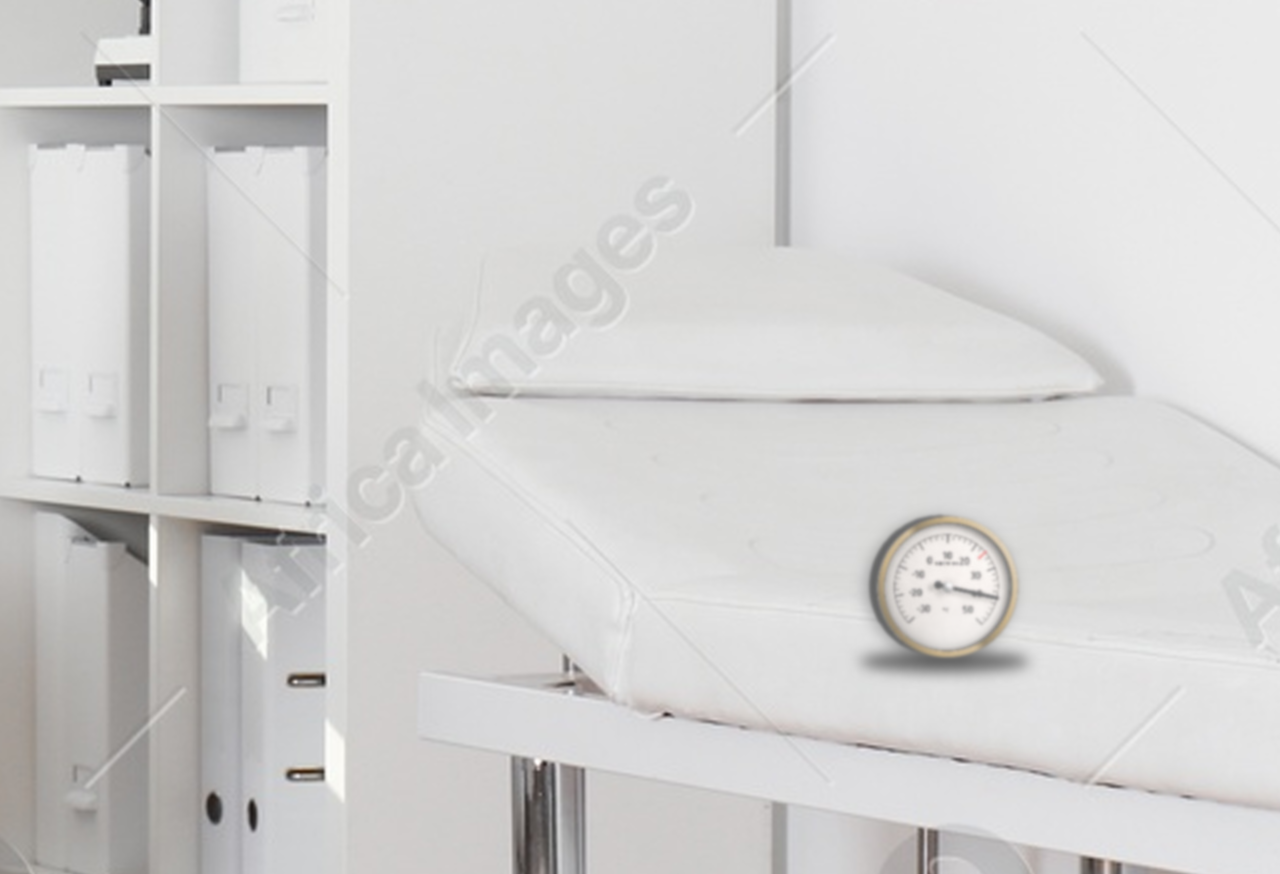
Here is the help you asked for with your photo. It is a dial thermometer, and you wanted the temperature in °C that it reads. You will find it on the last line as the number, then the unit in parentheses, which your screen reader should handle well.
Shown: 40 (°C)
